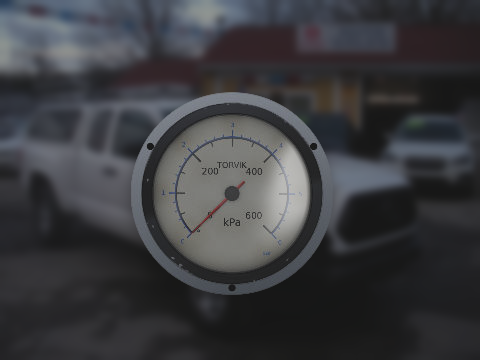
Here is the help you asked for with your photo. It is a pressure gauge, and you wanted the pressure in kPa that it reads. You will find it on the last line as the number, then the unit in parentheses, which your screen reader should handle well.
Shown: 0 (kPa)
